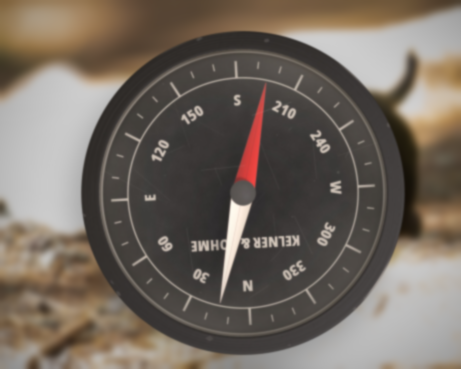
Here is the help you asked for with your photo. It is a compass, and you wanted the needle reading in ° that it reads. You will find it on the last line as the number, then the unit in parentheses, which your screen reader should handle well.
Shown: 195 (°)
